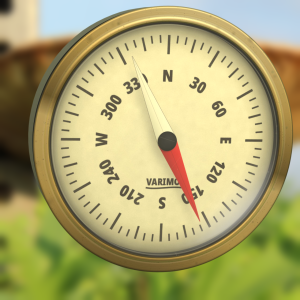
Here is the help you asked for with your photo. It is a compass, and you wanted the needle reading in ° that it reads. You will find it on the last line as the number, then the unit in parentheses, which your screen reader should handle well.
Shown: 155 (°)
